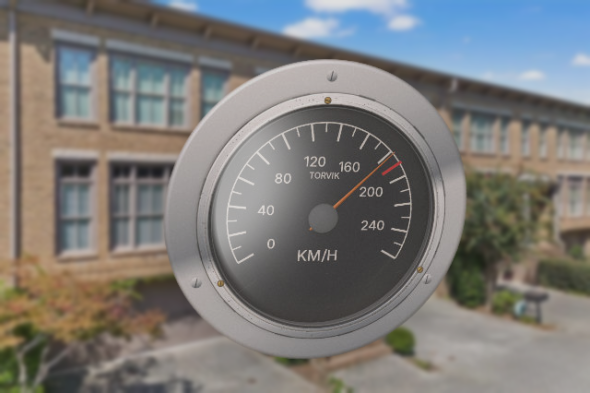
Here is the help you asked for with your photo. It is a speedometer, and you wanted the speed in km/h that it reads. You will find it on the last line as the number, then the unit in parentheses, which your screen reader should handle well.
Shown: 180 (km/h)
